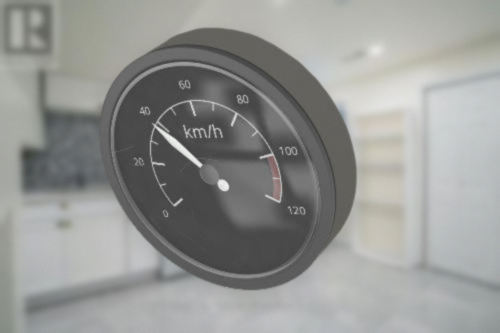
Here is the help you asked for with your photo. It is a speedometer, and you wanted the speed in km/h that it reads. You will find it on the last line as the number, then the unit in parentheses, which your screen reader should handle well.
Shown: 40 (km/h)
